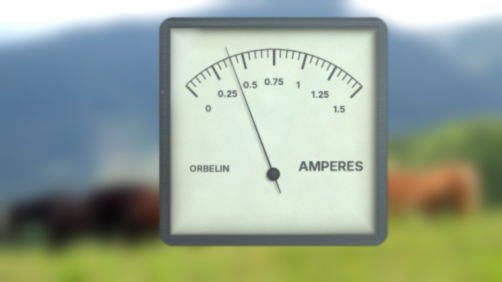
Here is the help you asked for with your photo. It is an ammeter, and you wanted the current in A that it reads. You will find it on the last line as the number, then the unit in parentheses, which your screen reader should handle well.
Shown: 0.4 (A)
